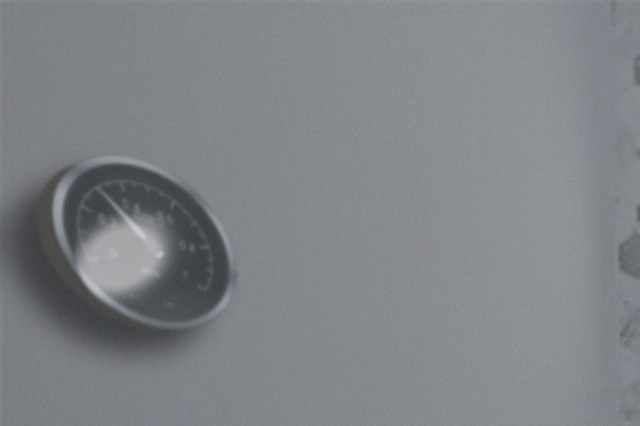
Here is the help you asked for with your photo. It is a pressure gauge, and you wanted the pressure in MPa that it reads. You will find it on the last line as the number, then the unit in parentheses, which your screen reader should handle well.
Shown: 0.3 (MPa)
